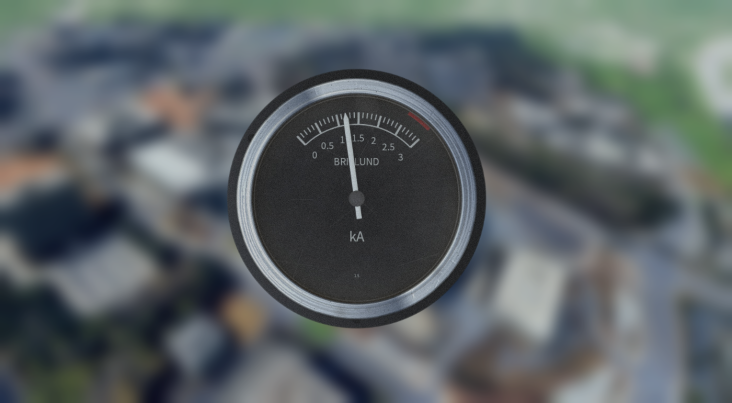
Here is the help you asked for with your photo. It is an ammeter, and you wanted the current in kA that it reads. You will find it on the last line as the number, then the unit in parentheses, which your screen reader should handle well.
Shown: 1.2 (kA)
